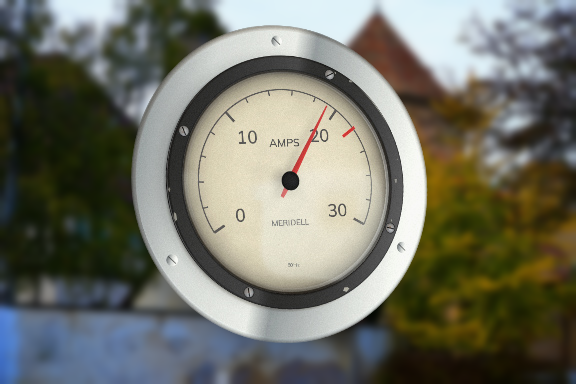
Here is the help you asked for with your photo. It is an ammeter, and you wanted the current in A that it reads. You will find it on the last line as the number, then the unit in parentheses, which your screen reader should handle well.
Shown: 19 (A)
